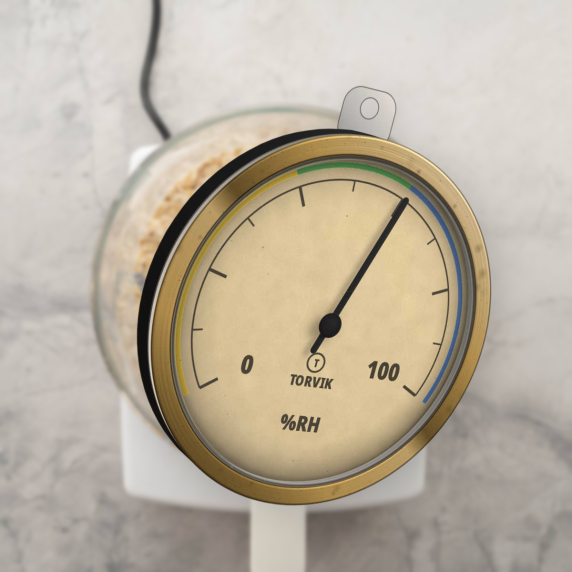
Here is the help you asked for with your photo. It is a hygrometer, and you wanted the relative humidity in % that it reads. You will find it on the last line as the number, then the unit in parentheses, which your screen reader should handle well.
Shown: 60 (%)
